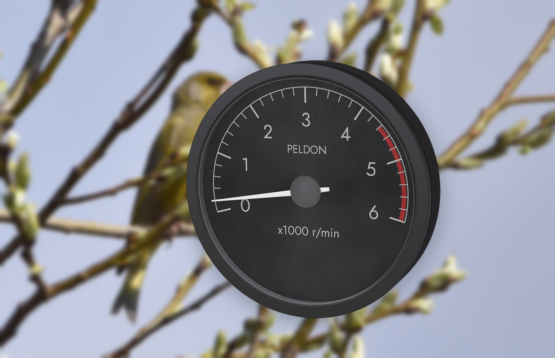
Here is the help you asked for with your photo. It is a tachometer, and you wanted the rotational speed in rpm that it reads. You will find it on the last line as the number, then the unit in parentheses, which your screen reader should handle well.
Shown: 200 (rpm)
